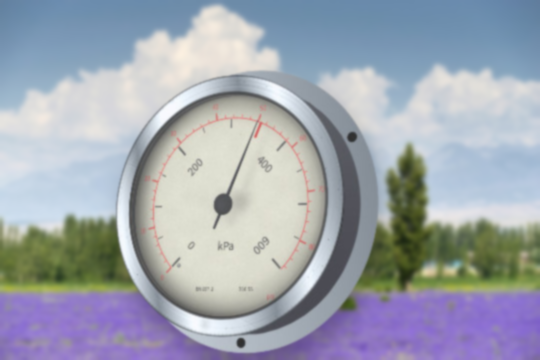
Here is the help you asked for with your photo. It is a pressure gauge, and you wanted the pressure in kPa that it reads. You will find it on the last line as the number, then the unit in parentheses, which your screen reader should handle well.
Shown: 350 (kPa)
